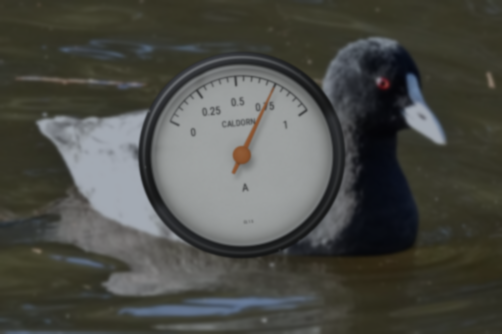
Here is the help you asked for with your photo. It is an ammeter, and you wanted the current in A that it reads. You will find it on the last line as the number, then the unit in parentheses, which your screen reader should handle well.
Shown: 0.75 (A)
